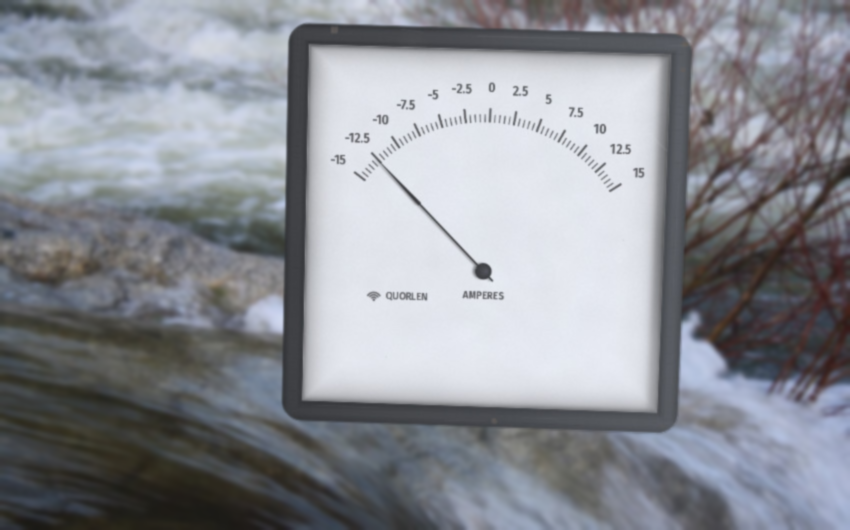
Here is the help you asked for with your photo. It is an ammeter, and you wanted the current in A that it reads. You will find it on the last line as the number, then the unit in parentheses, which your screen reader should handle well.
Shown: -12.5 (A)
